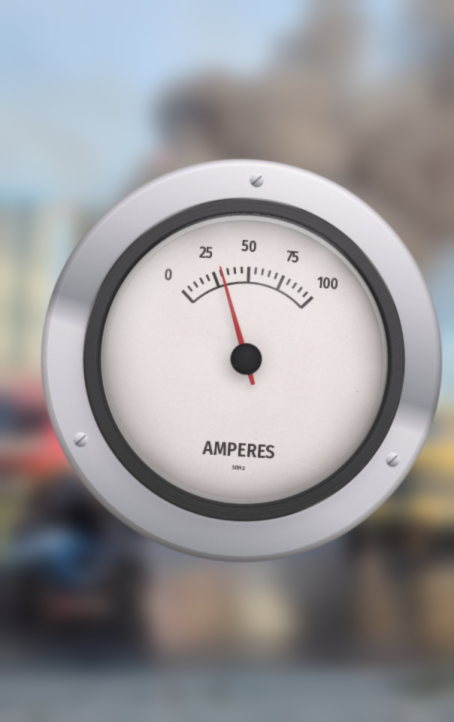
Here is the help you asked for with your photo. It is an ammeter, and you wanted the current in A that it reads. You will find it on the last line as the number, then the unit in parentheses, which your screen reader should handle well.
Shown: 30 (A)
